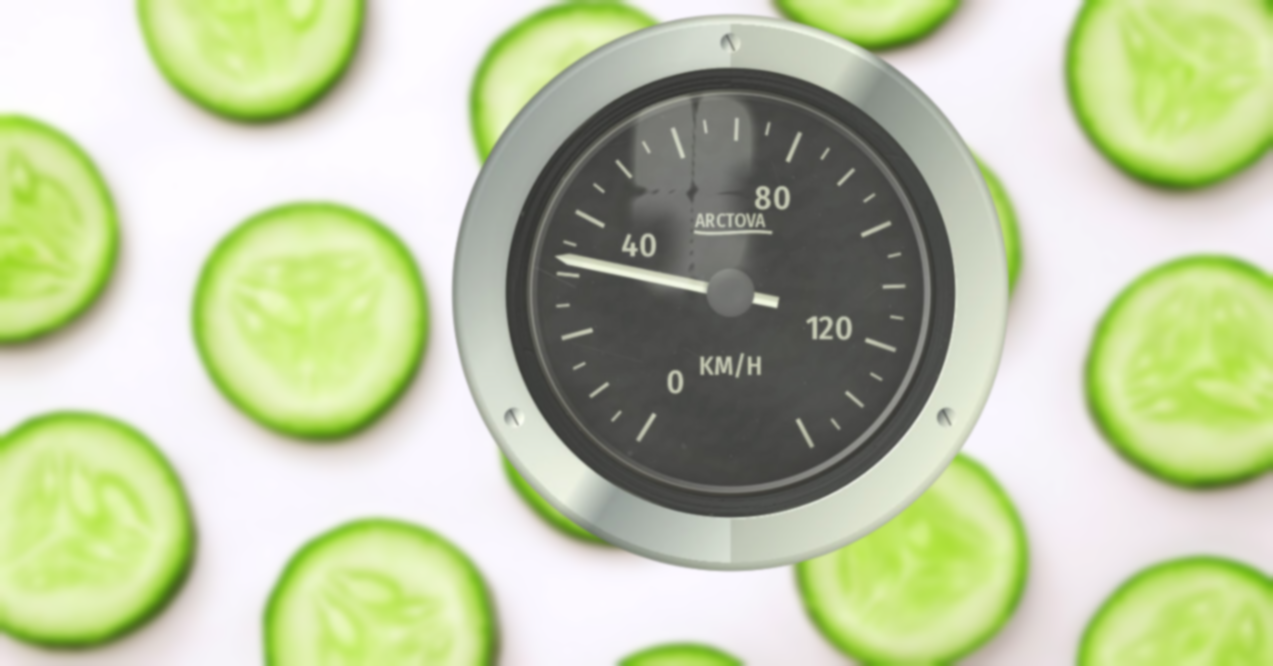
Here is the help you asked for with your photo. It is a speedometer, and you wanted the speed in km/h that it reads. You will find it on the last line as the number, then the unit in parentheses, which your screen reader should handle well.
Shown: 32.5 (km/h)
